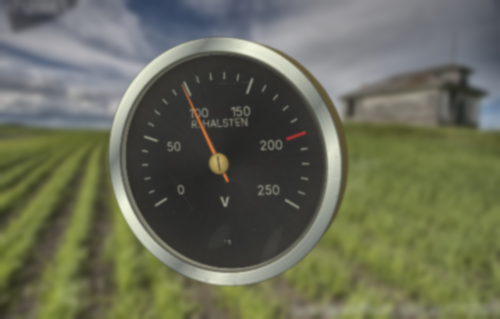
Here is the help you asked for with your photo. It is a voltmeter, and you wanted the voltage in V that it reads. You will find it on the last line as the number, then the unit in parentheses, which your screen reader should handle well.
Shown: 100 (V)
